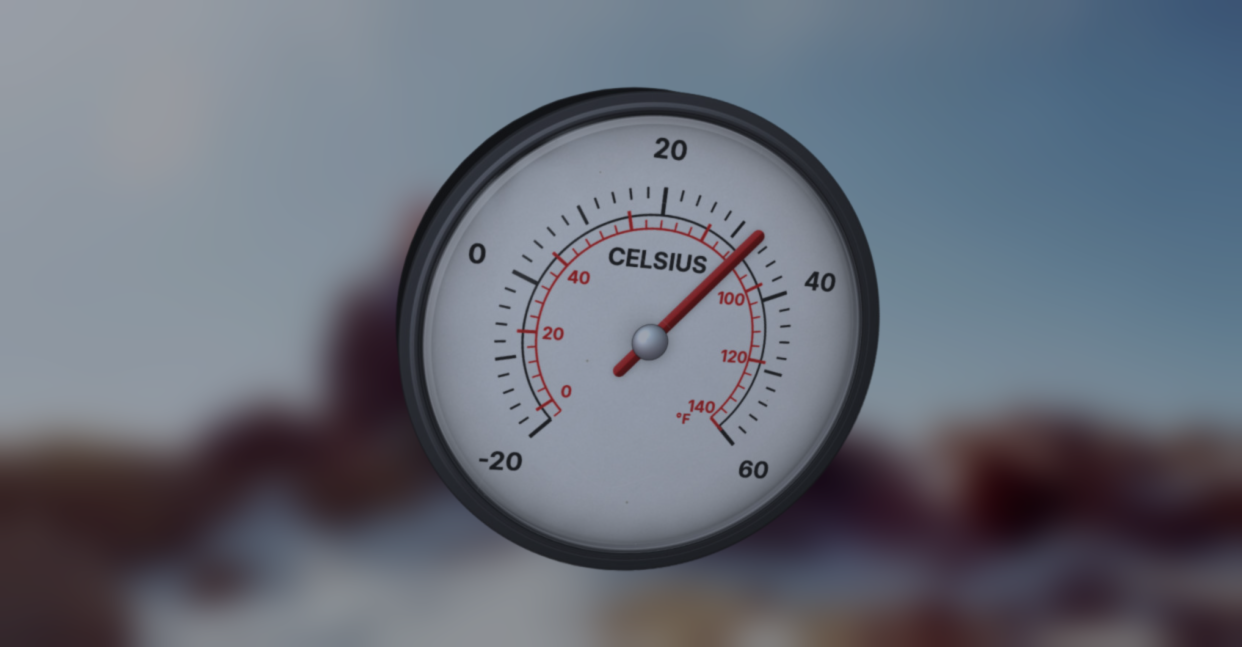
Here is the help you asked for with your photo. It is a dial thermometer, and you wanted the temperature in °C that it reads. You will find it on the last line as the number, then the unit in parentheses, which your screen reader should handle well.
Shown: 32 (°C)
